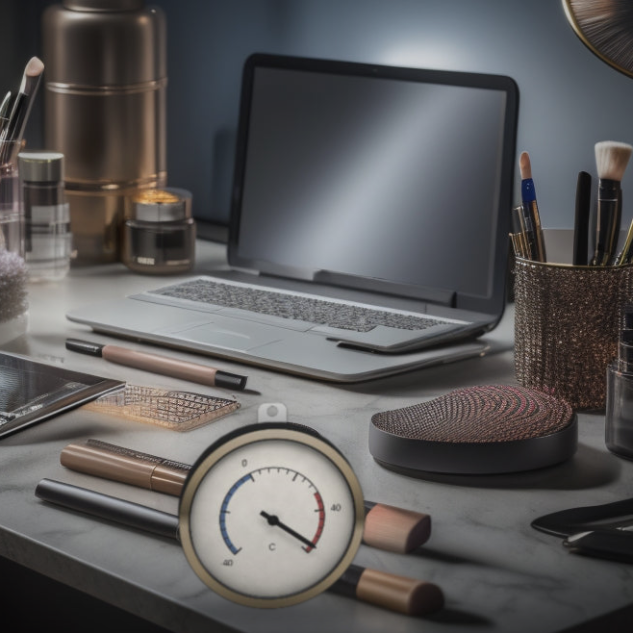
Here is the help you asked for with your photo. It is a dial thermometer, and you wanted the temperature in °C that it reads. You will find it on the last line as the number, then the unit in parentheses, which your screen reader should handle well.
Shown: 56 (°C)
